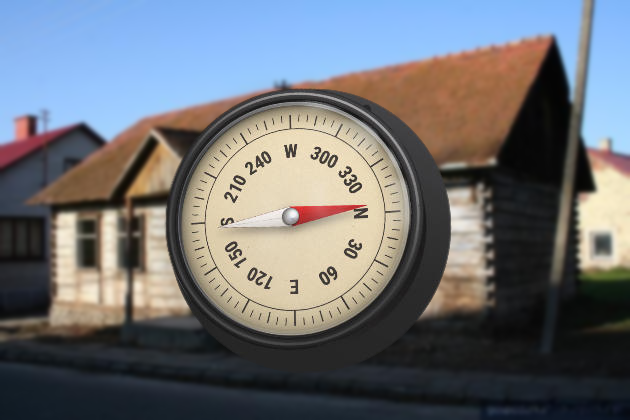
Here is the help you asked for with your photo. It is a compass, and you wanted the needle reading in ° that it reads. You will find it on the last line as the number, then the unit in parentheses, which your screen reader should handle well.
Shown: 355 (°)
